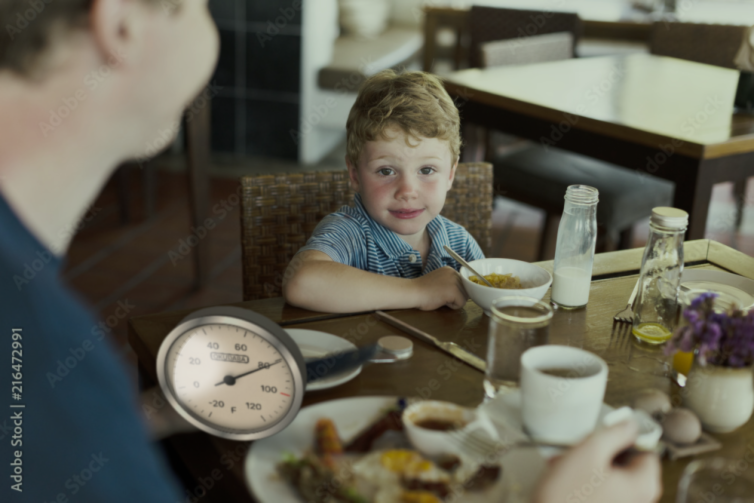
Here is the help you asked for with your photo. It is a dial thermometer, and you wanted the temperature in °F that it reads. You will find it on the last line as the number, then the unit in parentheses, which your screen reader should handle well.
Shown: 80 (°F)
